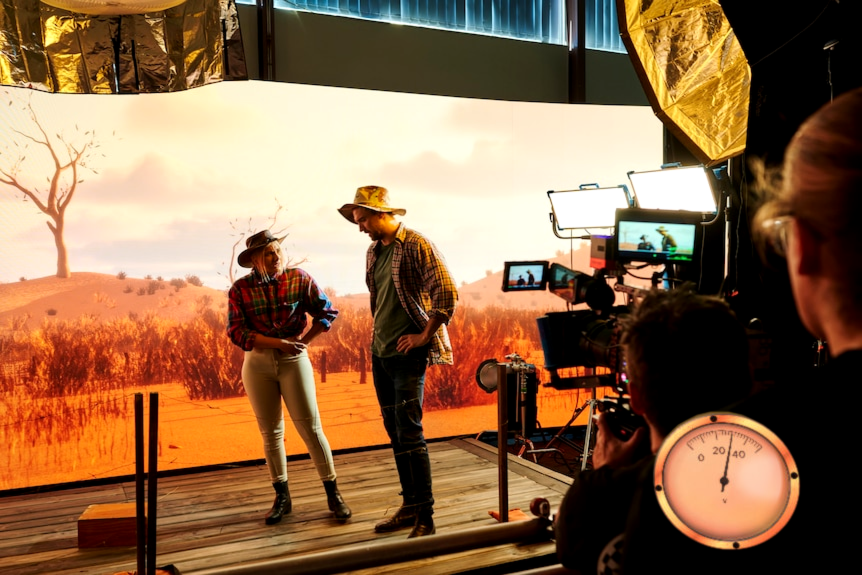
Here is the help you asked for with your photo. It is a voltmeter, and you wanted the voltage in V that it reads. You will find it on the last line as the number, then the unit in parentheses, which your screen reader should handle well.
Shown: 30 (V)
